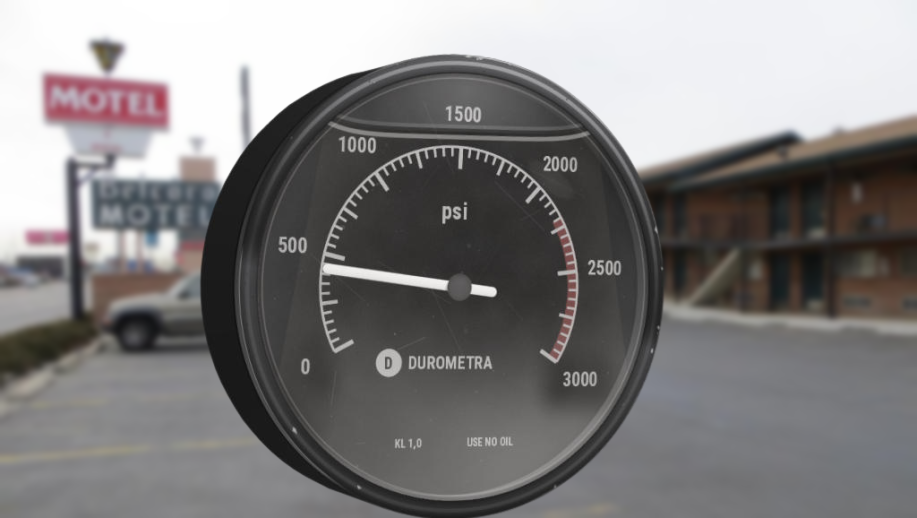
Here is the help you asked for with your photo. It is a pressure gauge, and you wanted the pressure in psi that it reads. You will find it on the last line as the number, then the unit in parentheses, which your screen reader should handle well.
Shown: 425 (psi)
